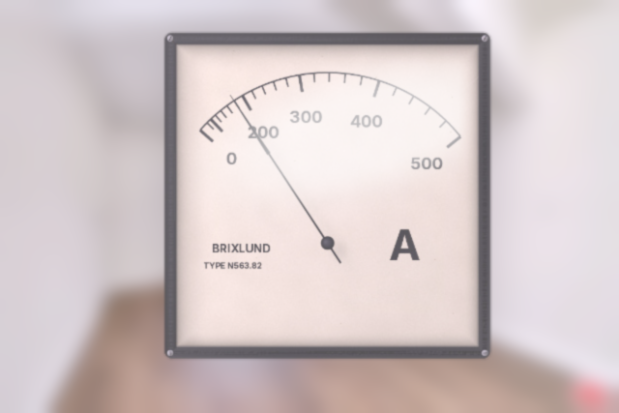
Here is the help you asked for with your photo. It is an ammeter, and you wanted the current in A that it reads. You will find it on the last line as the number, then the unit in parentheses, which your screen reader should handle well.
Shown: 180 (A)
